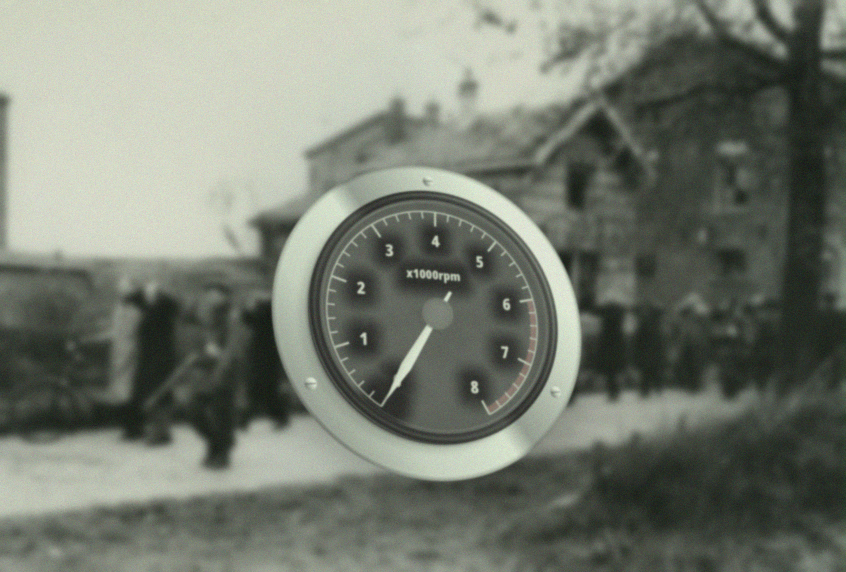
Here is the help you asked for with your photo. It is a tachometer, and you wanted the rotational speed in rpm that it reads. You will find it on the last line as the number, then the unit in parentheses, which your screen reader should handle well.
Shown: 0 (rpm)
